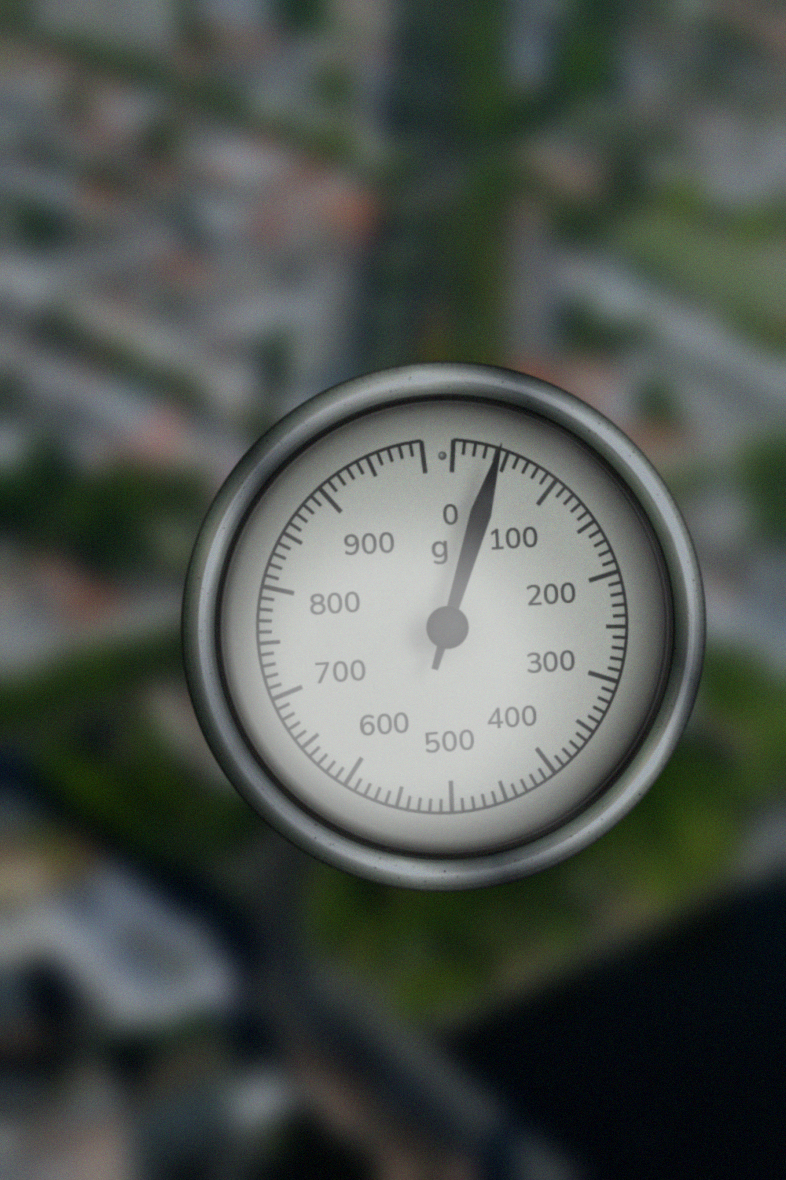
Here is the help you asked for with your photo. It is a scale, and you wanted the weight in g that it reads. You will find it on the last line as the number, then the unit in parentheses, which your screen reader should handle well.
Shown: 40 (g)
